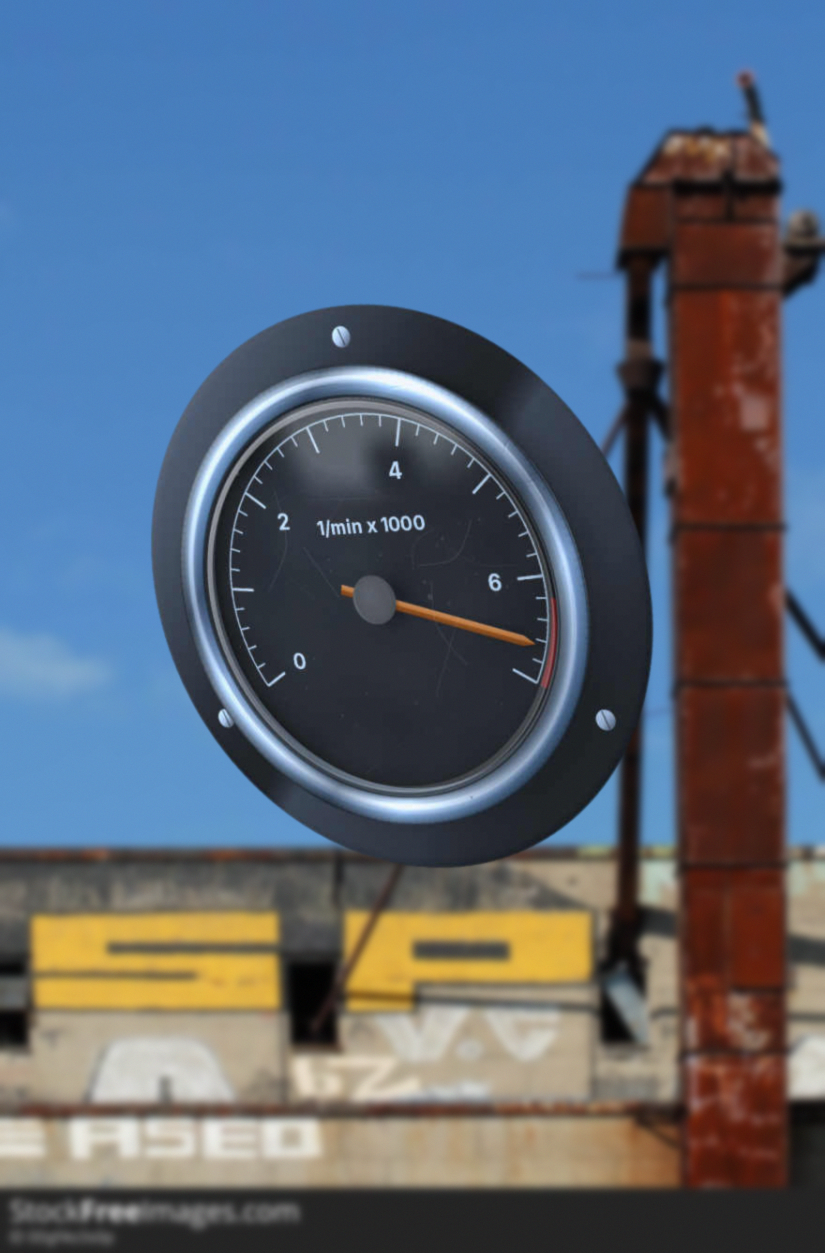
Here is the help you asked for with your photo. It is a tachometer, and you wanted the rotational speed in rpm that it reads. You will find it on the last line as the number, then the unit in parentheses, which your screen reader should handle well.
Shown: 6600 (rpm)
